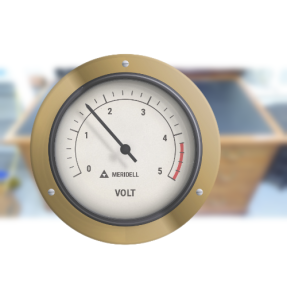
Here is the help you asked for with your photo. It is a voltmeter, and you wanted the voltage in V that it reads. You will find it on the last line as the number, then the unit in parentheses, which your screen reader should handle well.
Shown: 1.6 (V)
